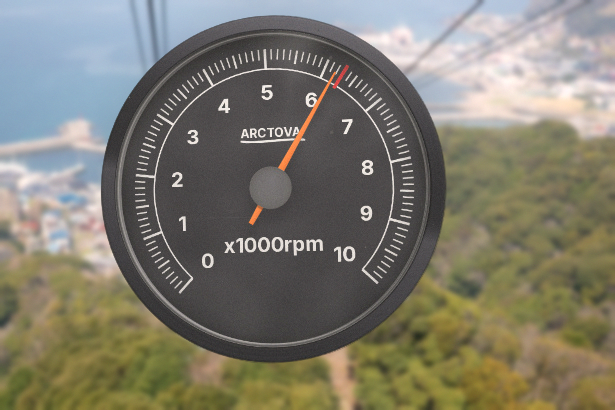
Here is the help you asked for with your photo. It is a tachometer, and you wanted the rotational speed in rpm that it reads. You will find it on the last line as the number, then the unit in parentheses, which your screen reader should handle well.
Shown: 6200 (rpm)
